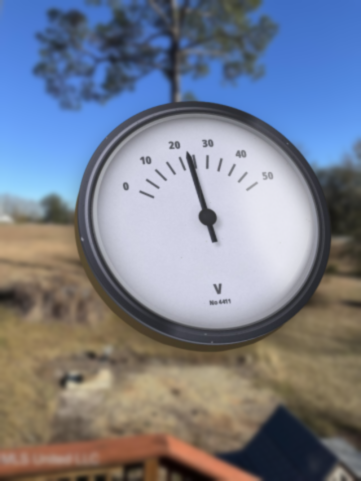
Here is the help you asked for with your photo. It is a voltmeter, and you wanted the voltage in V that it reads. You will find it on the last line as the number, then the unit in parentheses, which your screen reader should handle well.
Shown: 22.5 (V)
